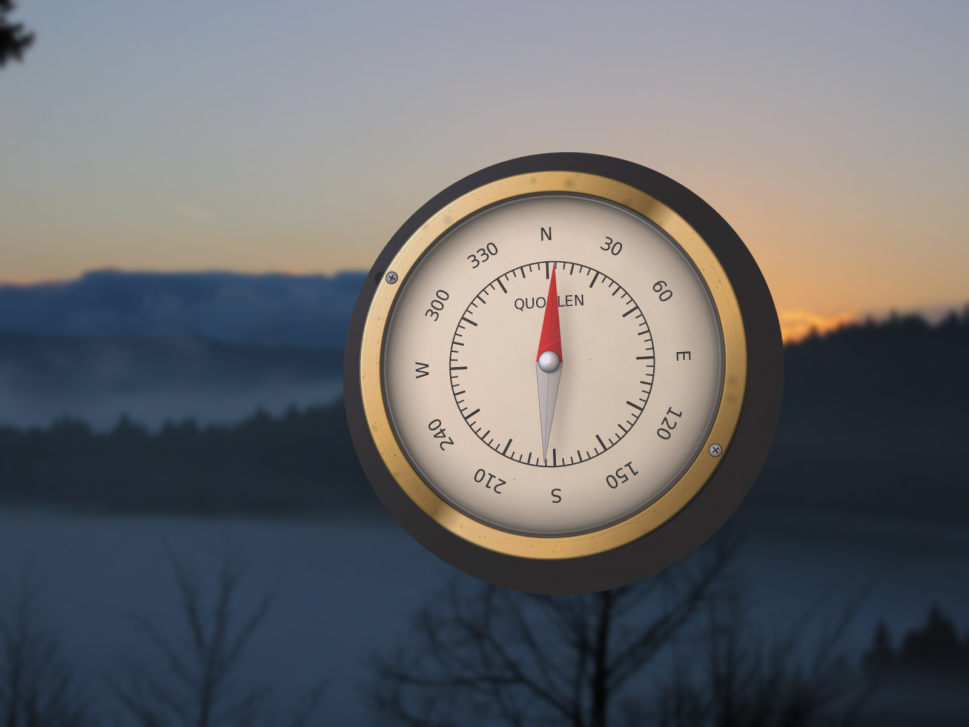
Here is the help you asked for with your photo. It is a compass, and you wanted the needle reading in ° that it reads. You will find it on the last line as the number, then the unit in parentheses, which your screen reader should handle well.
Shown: 5 (°)
